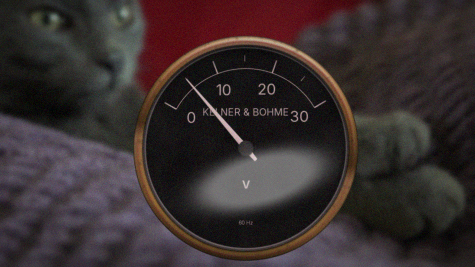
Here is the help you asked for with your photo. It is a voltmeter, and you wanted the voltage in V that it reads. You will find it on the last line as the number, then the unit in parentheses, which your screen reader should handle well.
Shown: 5 (V)
